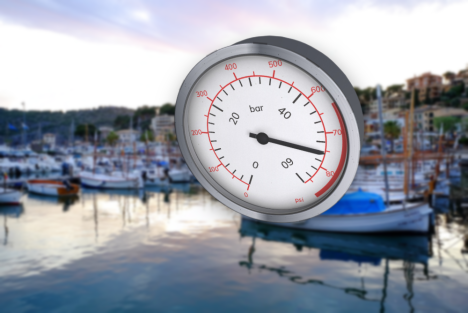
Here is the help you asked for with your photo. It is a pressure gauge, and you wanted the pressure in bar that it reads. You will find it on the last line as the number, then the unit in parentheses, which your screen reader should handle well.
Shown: 52 (bar)
